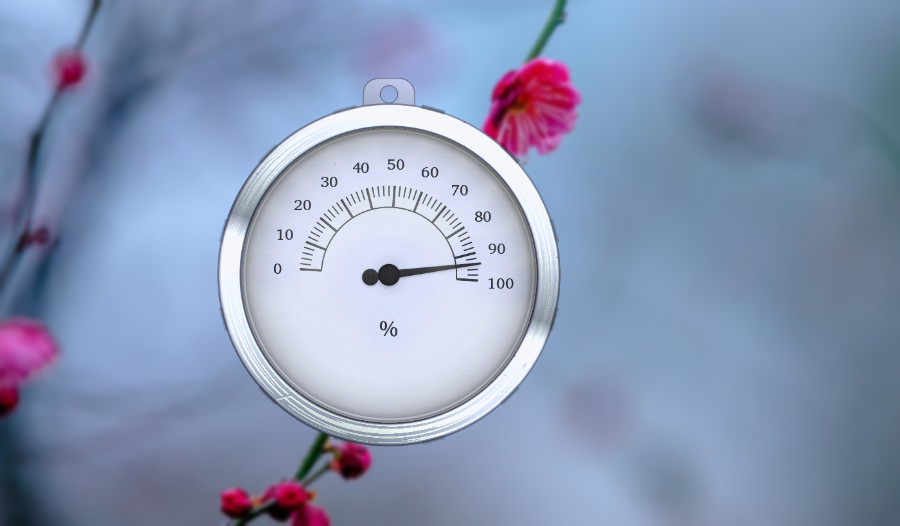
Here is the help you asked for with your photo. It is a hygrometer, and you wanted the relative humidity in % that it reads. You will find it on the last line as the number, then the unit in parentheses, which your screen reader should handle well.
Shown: 94 (%)
